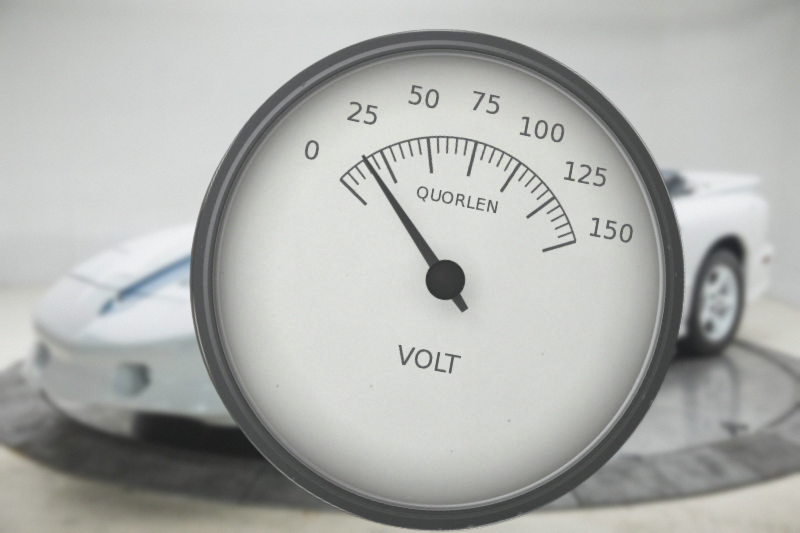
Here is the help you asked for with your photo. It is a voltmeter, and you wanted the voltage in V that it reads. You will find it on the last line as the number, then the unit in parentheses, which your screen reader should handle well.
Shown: 15 (V)
